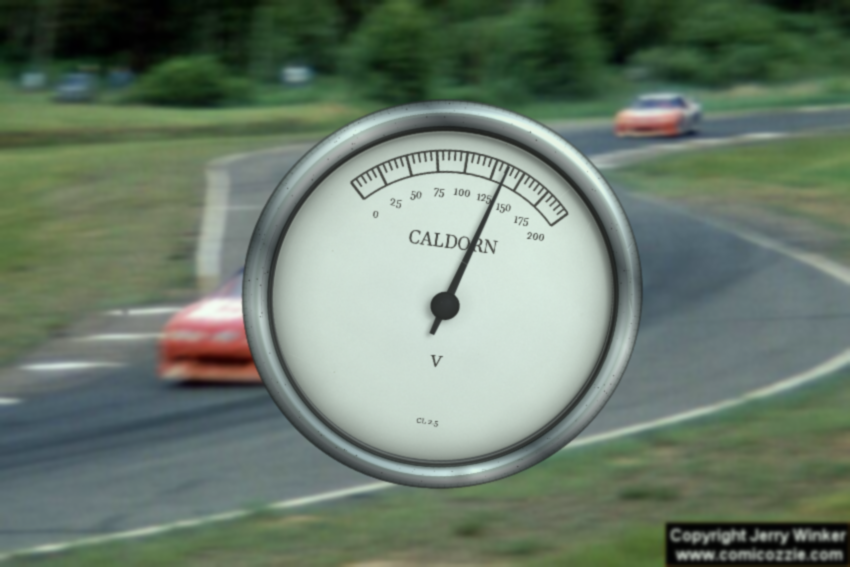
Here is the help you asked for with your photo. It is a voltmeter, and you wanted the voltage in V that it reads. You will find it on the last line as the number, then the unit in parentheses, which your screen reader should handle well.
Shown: 135 (V)
